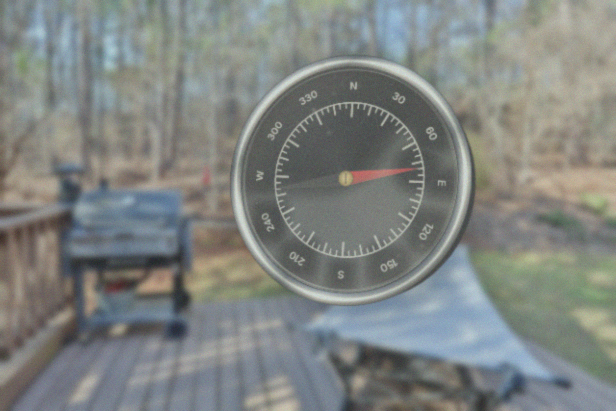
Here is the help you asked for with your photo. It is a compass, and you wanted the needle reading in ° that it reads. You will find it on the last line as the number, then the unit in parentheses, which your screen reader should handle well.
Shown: 80 (°)
